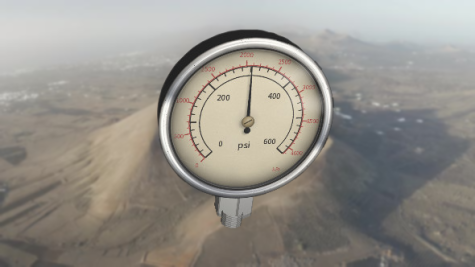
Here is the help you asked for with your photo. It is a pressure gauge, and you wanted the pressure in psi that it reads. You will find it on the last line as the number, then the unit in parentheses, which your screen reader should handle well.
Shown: 300 (psi)
